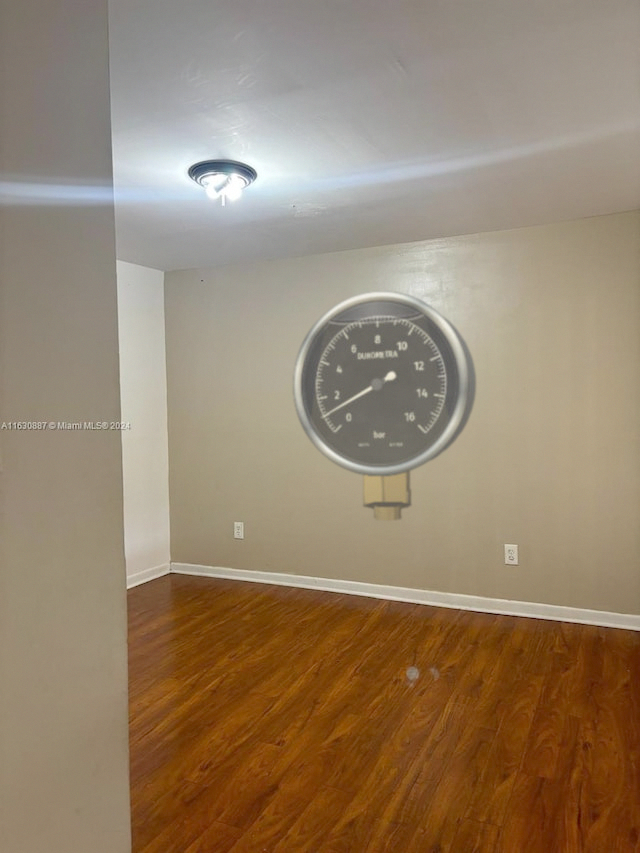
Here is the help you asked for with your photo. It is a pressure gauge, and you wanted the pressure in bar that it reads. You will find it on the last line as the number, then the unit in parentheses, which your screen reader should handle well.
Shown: 1 (bar)
